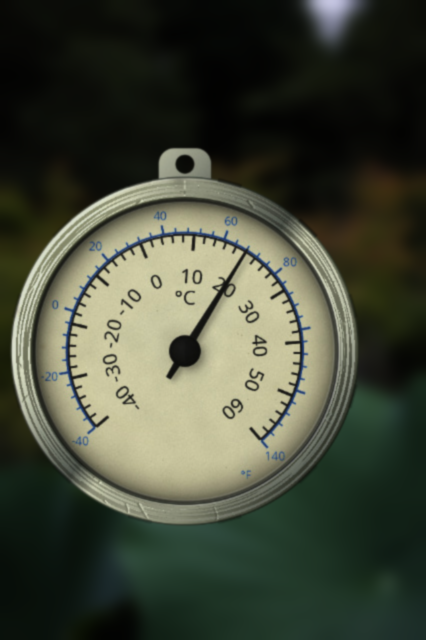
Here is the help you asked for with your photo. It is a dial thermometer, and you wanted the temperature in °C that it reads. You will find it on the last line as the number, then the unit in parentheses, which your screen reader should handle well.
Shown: 20 (°C)
